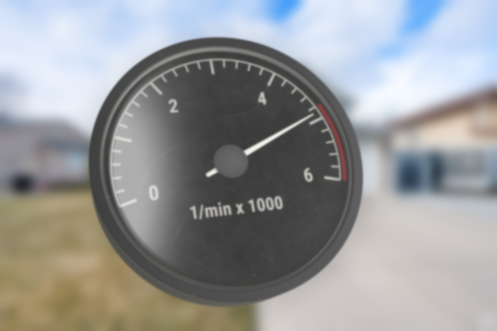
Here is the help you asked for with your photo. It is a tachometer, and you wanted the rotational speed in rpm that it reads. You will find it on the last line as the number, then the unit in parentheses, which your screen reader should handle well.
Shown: 4900 (rpm)
